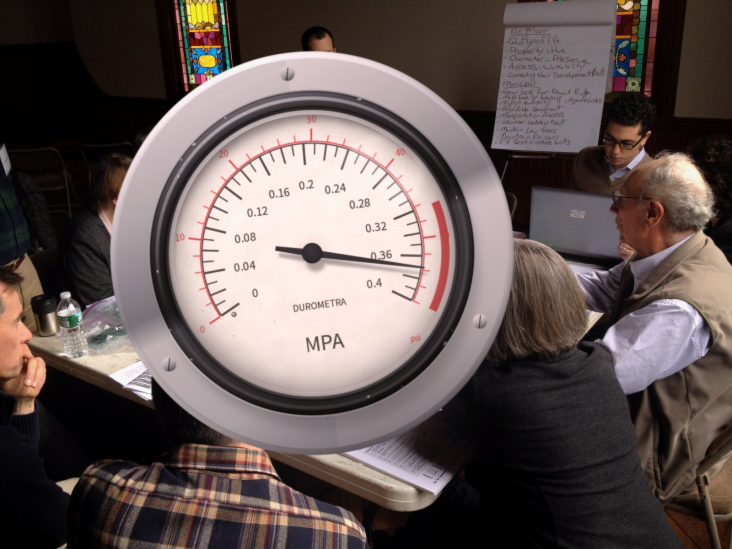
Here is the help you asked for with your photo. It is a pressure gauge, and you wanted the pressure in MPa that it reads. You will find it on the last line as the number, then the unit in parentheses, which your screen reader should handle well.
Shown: 0.37 (MPa)
